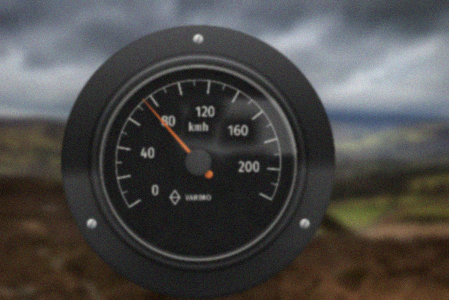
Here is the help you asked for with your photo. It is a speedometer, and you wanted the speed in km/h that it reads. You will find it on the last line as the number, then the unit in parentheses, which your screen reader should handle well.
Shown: 75 (km/h)
